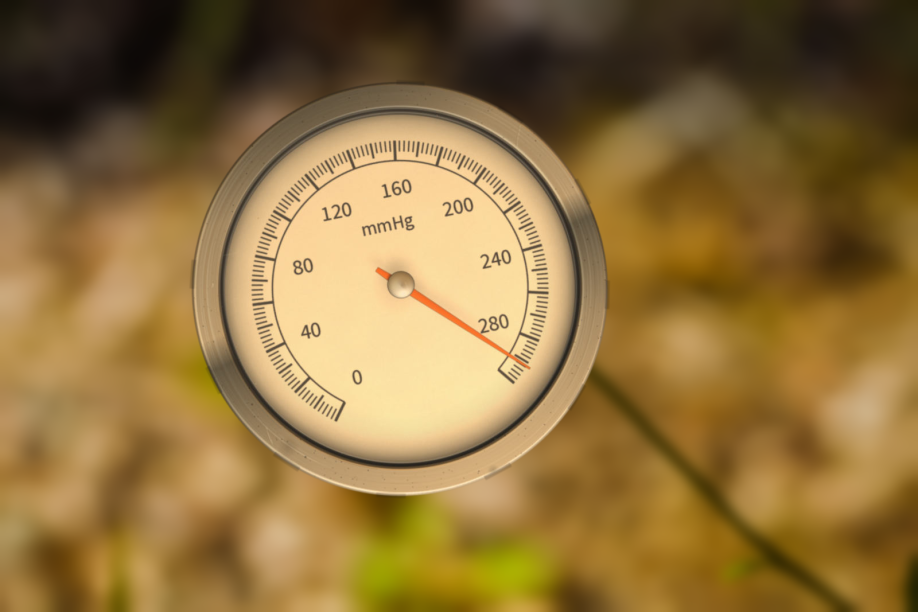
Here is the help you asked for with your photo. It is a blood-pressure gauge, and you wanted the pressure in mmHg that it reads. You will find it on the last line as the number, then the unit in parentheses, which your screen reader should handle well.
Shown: 292 (mmHg)
